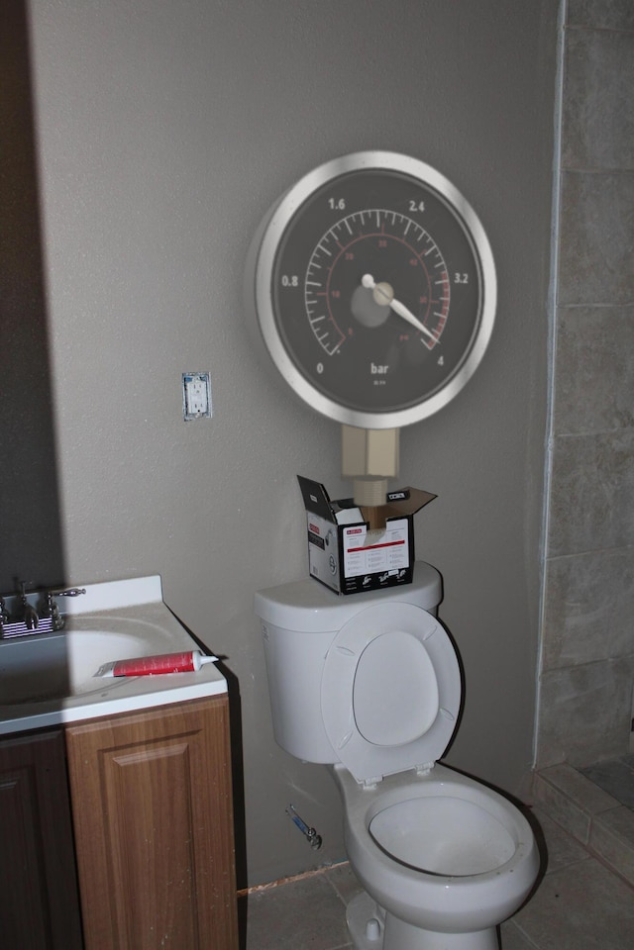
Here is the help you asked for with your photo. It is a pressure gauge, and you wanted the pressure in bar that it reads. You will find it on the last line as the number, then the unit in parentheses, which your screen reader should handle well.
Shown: 3.9 (bar)
